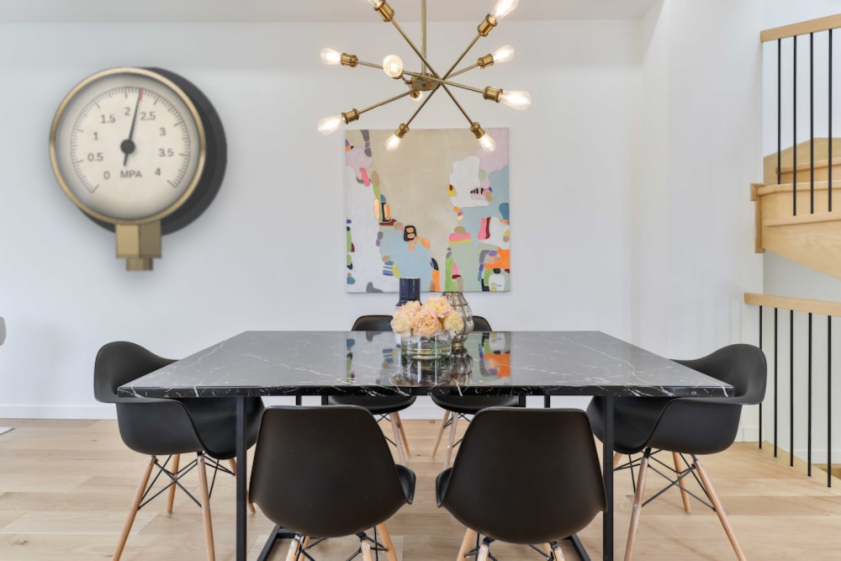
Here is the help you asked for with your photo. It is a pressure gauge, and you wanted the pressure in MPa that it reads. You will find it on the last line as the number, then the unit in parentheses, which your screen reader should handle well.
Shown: 2.25 (MPa)
